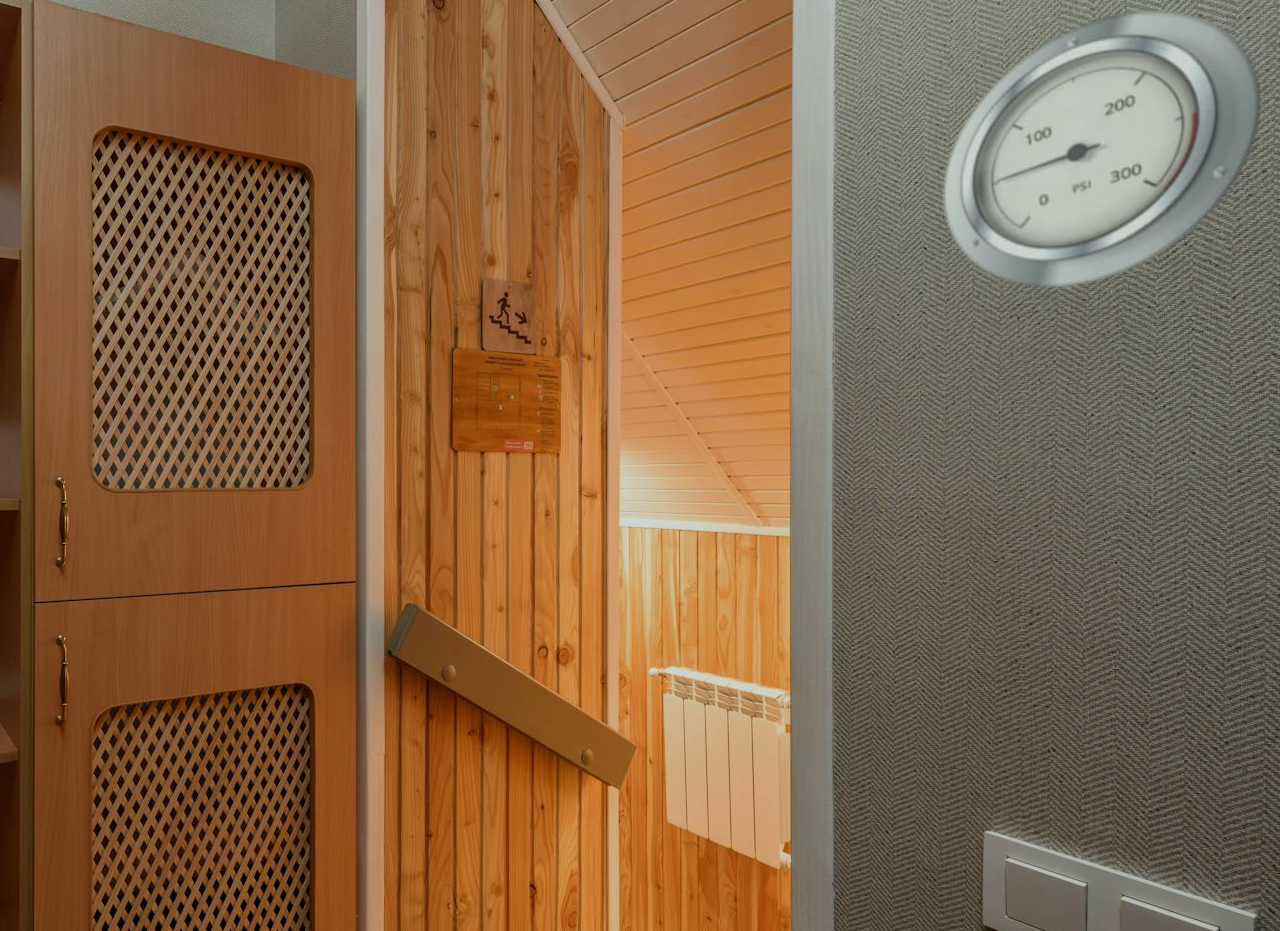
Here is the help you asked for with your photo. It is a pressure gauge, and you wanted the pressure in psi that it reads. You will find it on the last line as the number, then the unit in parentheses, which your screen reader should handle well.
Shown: 50 (psi)
